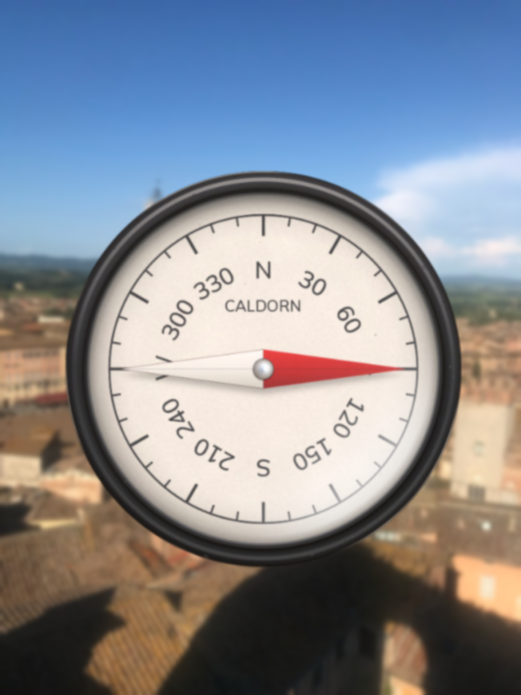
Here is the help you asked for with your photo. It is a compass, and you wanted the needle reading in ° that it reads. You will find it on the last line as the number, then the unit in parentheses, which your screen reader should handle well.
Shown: 90 (°)
